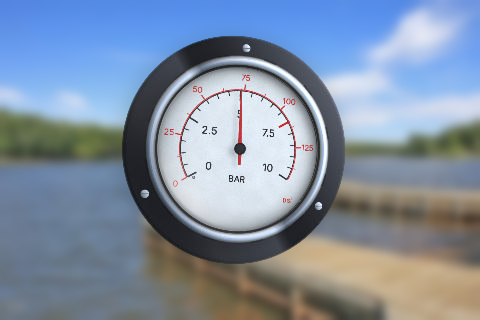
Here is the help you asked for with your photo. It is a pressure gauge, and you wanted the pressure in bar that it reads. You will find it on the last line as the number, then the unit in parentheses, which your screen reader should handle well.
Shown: 5 (bar)
